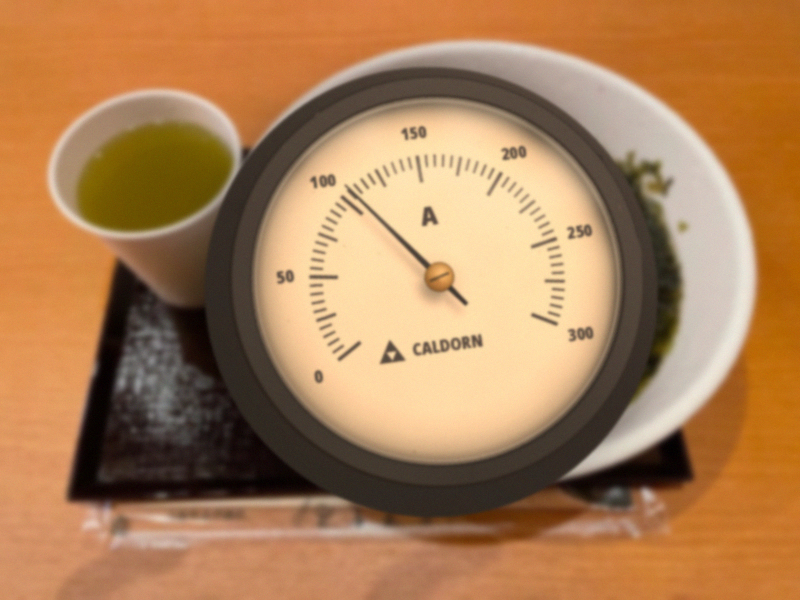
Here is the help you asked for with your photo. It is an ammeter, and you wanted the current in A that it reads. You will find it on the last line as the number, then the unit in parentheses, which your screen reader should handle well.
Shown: 105 (A)
